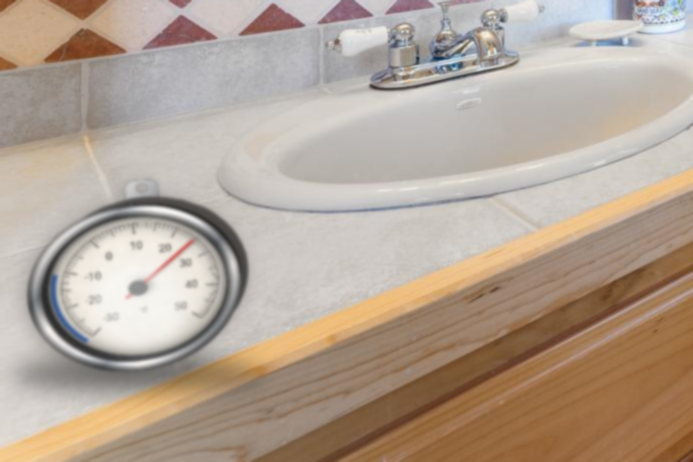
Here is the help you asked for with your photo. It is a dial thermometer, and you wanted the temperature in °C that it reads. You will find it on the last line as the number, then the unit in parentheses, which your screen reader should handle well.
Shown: 25 (°C)
